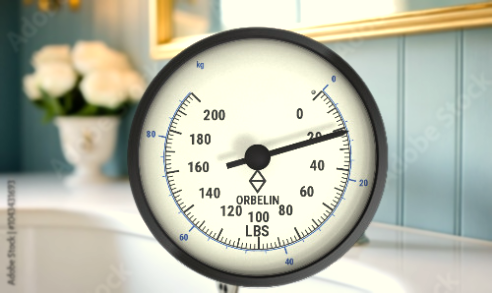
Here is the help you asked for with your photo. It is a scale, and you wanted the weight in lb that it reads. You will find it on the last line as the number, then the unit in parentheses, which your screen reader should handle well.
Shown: 22 (lb)
